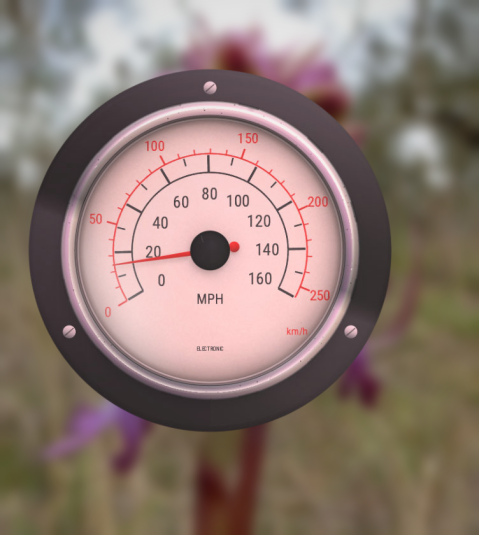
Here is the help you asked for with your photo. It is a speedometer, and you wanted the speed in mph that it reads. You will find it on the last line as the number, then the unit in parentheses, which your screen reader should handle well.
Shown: 15 (mph)
